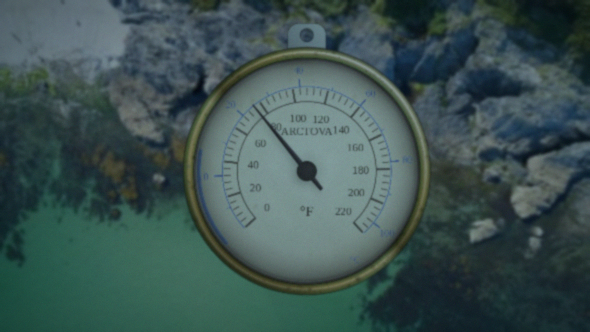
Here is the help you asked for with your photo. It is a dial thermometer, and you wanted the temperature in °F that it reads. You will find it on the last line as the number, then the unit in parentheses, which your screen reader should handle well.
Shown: 76 (°F)
